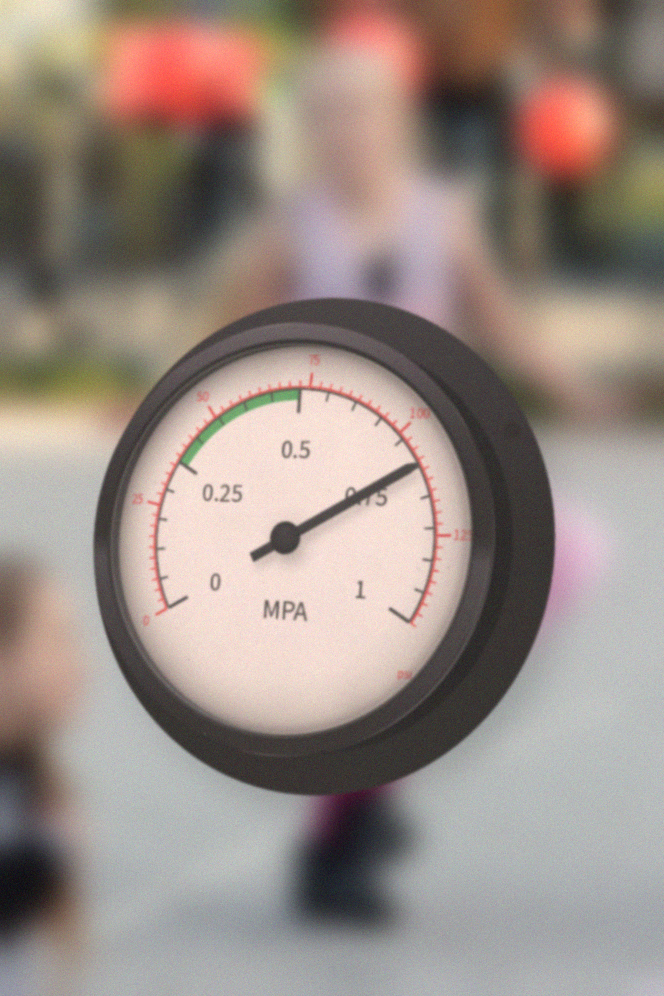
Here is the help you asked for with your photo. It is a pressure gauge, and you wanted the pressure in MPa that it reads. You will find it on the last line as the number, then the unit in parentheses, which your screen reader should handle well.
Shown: 0.75 (MPa)
